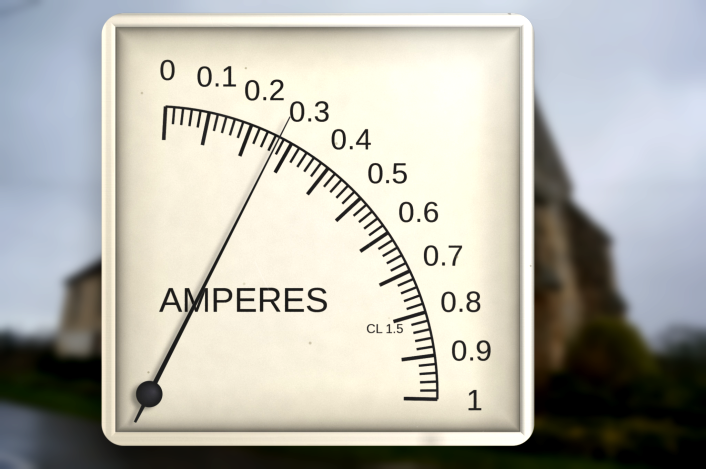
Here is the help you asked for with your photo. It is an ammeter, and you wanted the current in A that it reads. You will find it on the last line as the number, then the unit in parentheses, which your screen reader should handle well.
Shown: 0.27 (A)
